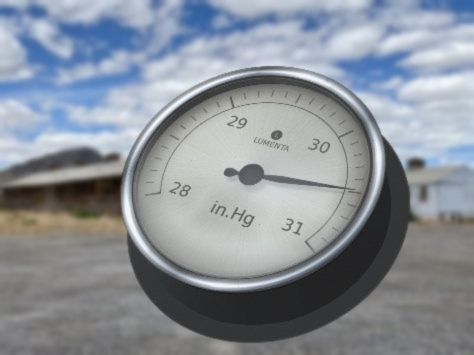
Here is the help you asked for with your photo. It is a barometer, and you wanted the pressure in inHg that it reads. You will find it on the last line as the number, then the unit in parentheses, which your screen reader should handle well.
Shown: 30.5 (inHg)
